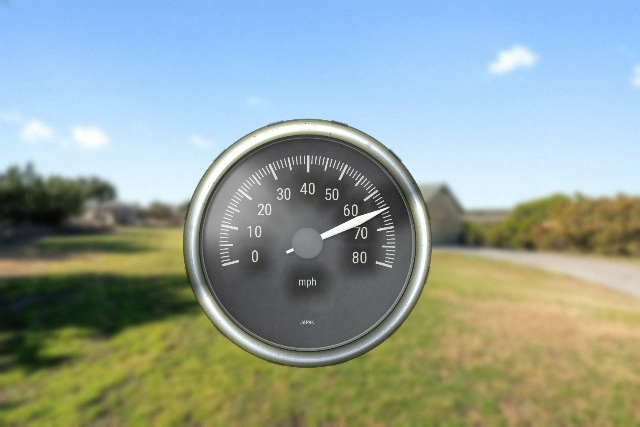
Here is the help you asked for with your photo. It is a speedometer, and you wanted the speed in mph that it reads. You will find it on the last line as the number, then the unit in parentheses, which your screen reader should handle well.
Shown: 65 (mph)
